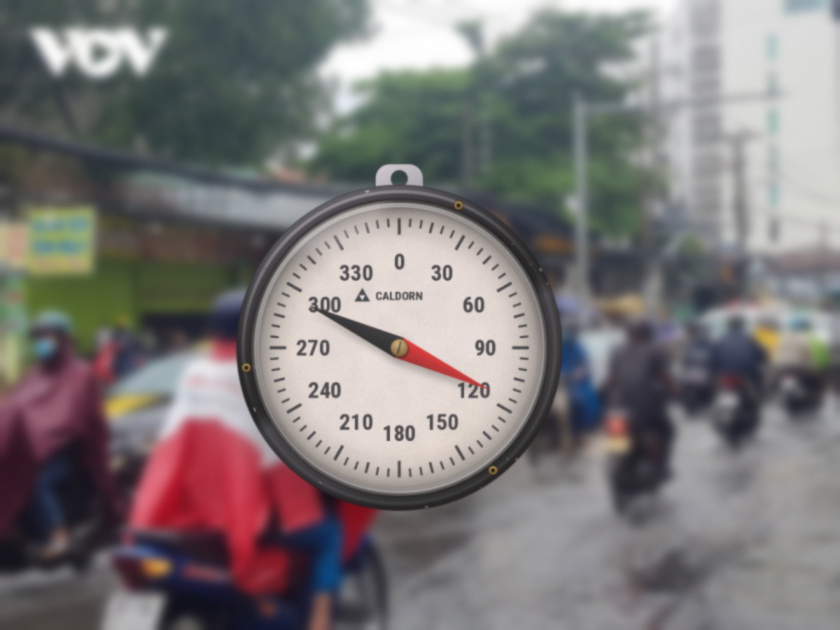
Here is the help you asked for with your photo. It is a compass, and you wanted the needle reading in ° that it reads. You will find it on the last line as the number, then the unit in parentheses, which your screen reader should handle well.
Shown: 115 (°)
